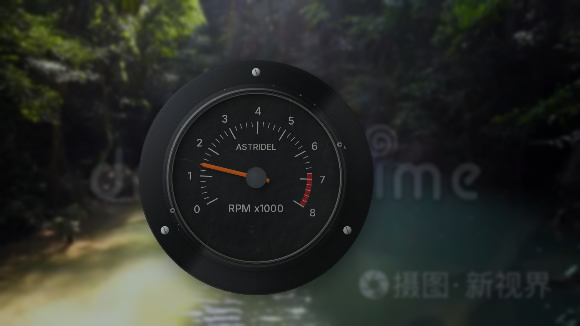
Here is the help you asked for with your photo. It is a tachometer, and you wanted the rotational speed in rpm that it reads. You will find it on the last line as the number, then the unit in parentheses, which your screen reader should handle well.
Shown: 1400 (rpm)
